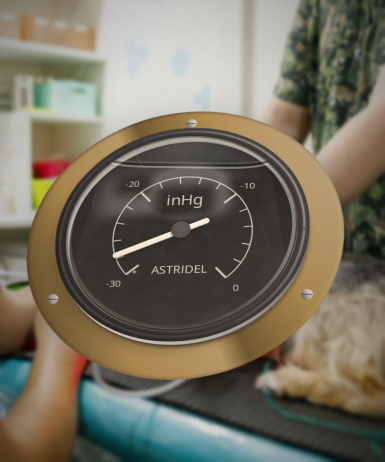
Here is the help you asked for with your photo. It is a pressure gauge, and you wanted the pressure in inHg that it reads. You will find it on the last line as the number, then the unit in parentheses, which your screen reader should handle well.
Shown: -28 (inHg)
